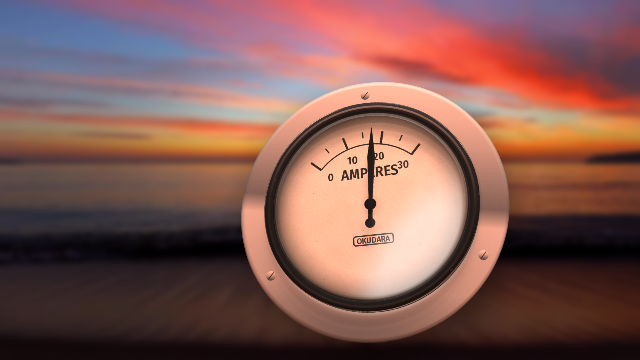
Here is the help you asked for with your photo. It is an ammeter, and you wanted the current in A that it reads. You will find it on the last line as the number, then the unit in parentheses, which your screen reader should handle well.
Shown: 17.5 (A)
